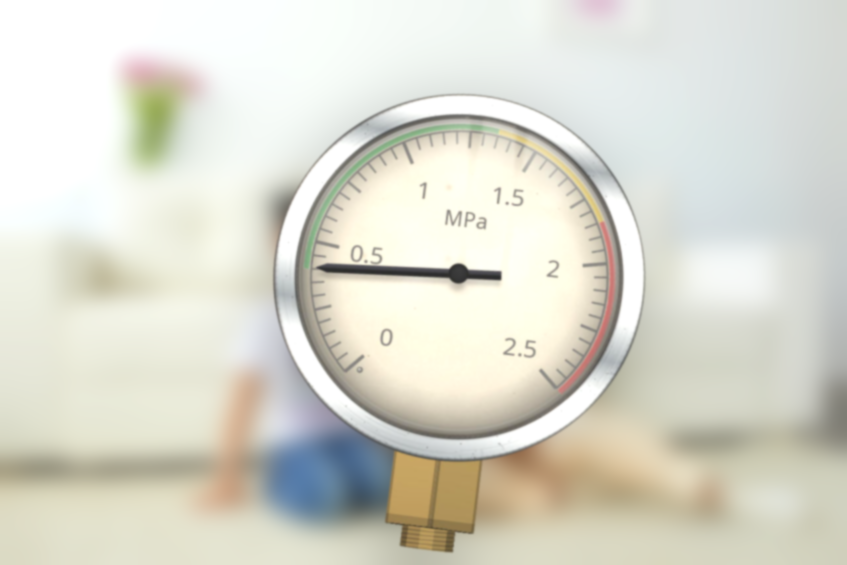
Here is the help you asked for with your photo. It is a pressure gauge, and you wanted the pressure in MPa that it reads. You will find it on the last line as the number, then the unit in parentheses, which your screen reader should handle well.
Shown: 0.4 (MPa)
